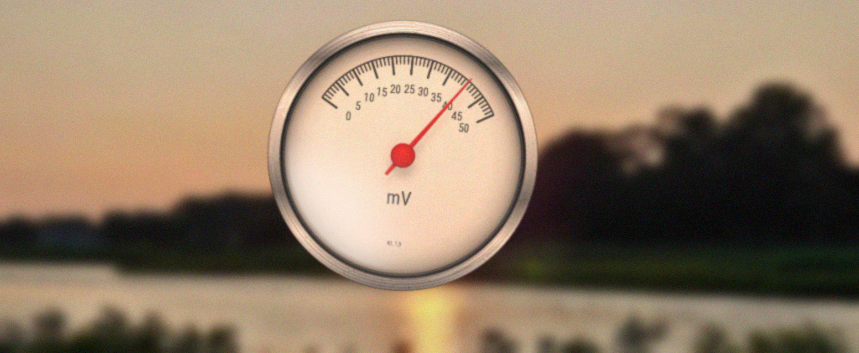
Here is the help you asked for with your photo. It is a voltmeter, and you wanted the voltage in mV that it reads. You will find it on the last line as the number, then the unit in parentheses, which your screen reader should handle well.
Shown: 40 (mV)
